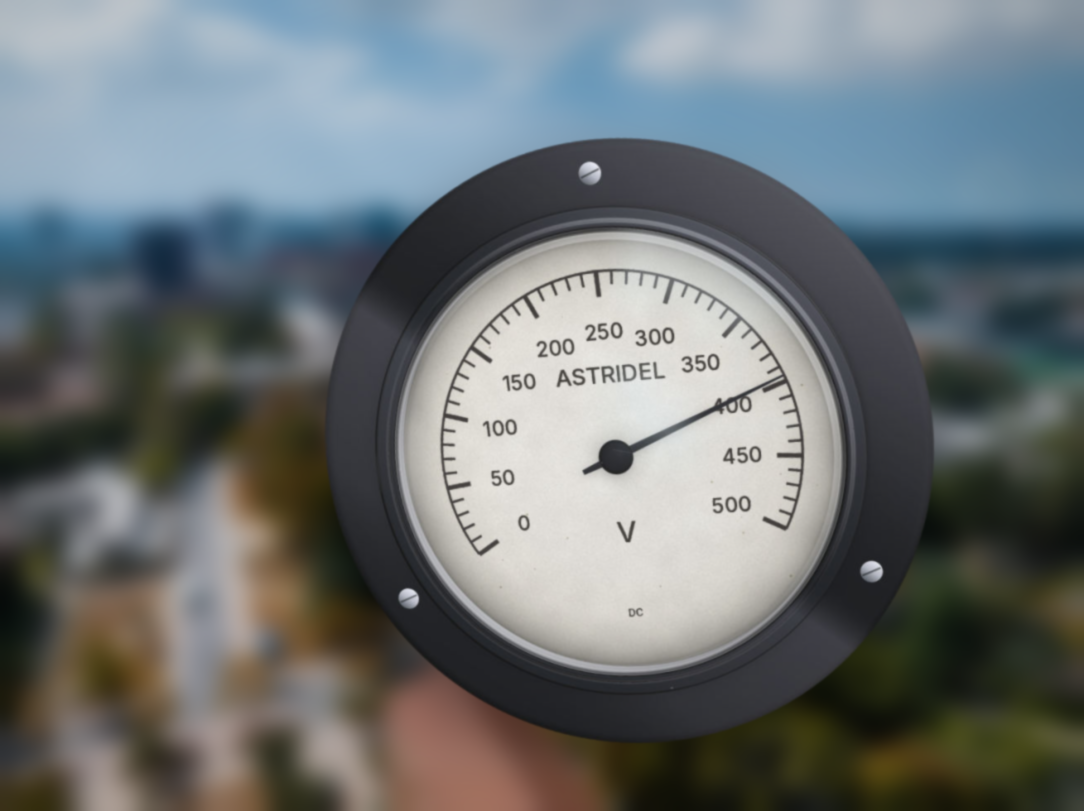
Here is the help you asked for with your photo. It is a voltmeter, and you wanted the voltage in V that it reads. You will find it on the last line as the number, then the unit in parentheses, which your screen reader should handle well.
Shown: 395 (V)
